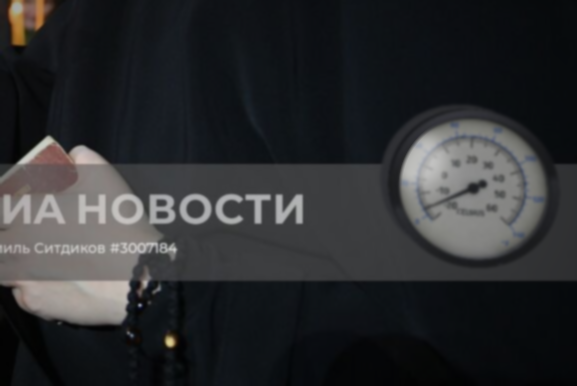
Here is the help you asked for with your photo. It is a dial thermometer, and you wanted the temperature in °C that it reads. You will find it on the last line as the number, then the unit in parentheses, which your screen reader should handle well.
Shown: -15 (°C)
